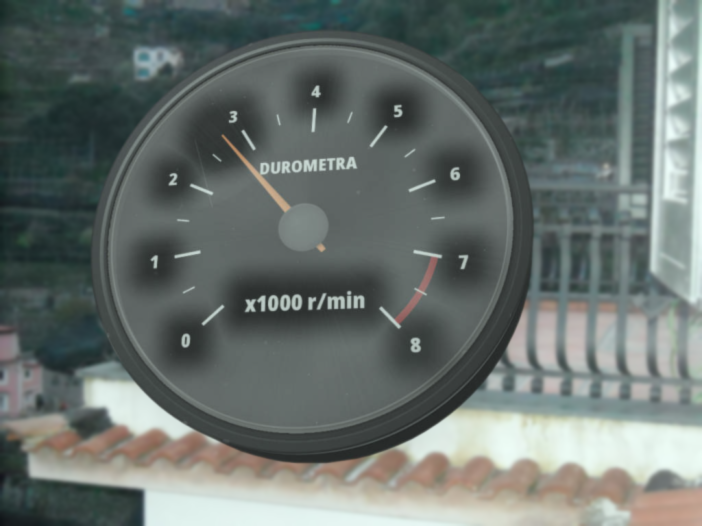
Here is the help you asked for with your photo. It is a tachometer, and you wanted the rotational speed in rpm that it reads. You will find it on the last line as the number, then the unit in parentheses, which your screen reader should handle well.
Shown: 2750 (rpm)
